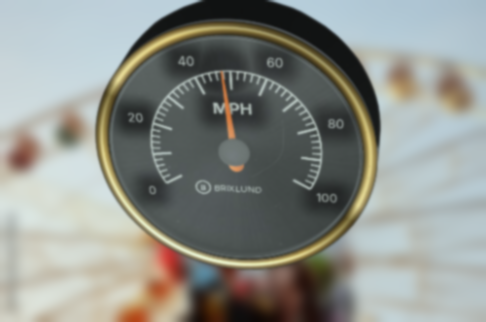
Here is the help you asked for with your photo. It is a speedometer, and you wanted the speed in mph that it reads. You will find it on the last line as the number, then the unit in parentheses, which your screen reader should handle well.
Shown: 48 (mph)
